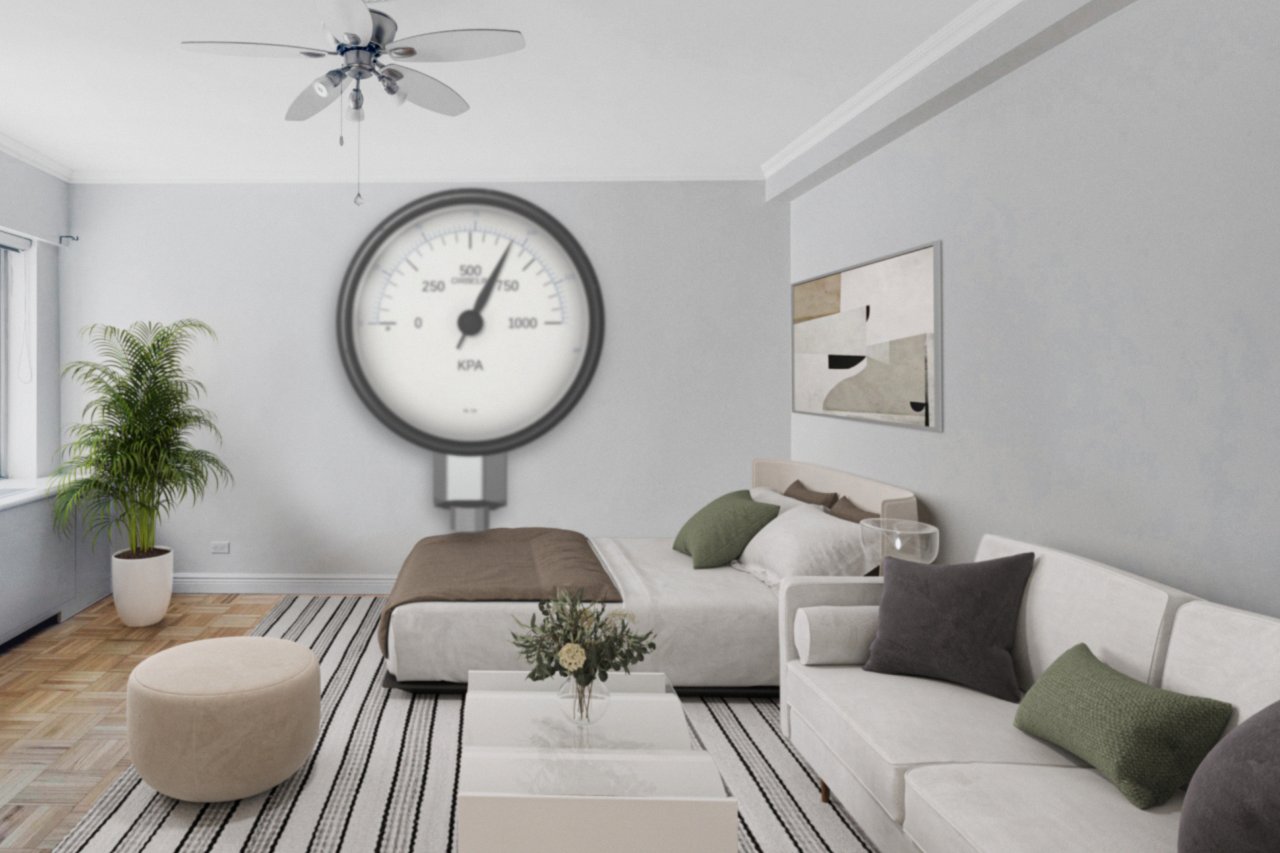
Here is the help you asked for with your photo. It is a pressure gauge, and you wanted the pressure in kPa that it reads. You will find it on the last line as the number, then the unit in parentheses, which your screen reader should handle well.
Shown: 650 (kPa)
